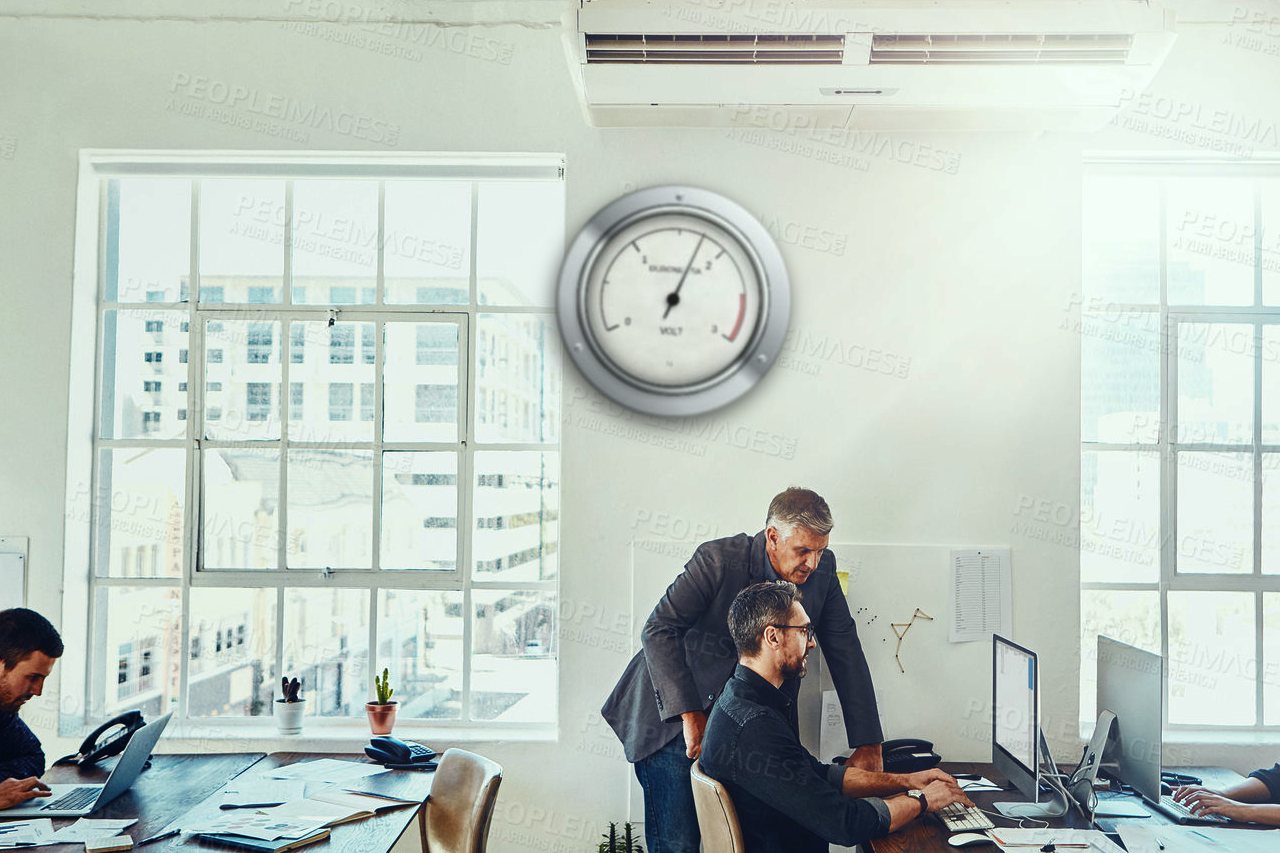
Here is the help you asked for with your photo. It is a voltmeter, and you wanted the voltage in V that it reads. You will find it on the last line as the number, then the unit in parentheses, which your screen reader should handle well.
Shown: 1.75 (V)
